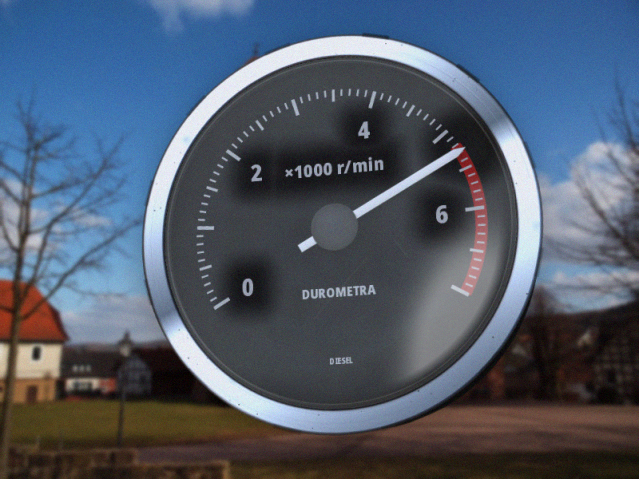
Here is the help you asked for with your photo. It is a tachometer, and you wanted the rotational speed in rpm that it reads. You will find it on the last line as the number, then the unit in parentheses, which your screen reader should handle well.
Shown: 5300 (rpm)
